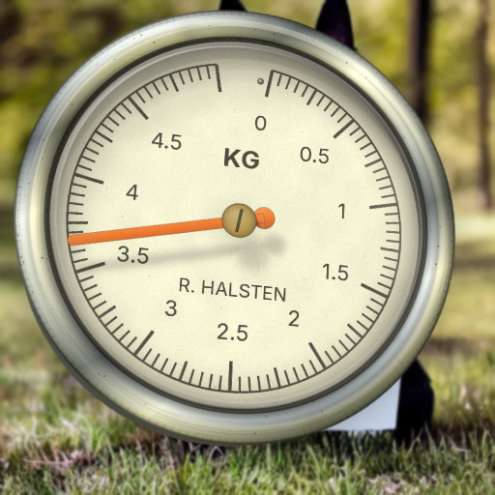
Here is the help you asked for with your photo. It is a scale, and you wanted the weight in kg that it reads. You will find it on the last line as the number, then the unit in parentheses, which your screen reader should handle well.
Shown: 3.65 (kg)
